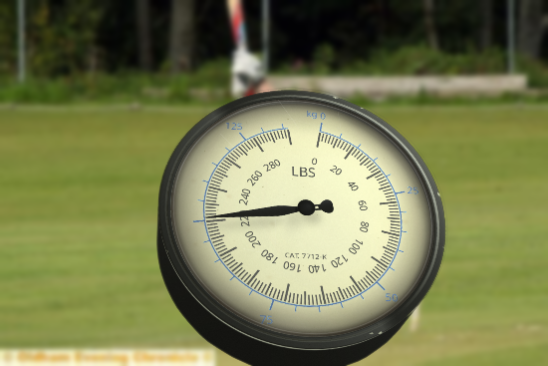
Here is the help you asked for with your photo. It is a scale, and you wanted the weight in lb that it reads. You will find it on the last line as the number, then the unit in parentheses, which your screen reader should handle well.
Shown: 220 (lb)
